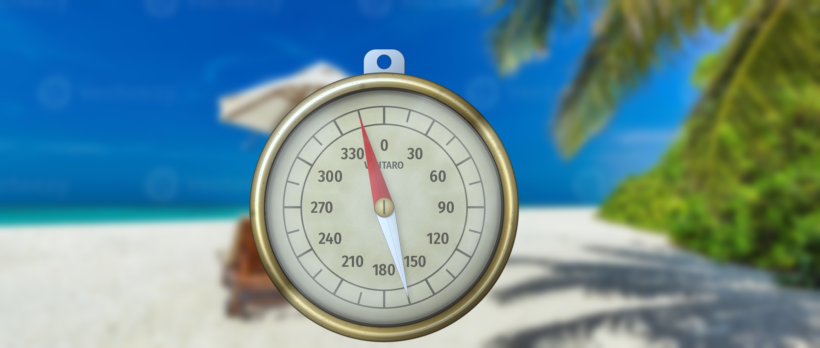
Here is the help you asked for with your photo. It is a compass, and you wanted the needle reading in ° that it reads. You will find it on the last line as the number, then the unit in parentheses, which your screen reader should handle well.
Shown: 345 (°)
